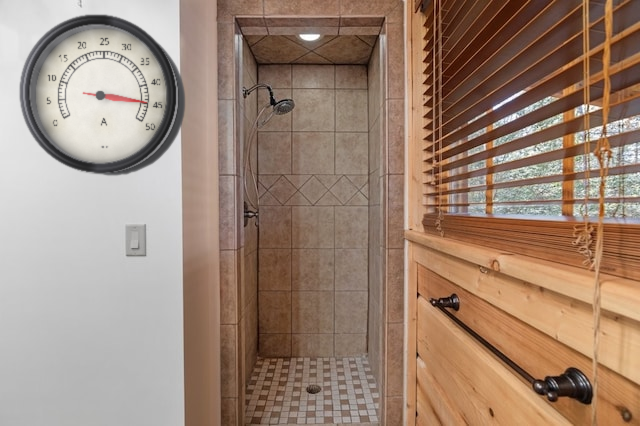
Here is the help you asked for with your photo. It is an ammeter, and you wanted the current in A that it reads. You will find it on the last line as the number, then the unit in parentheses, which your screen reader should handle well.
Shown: 45 (A)
